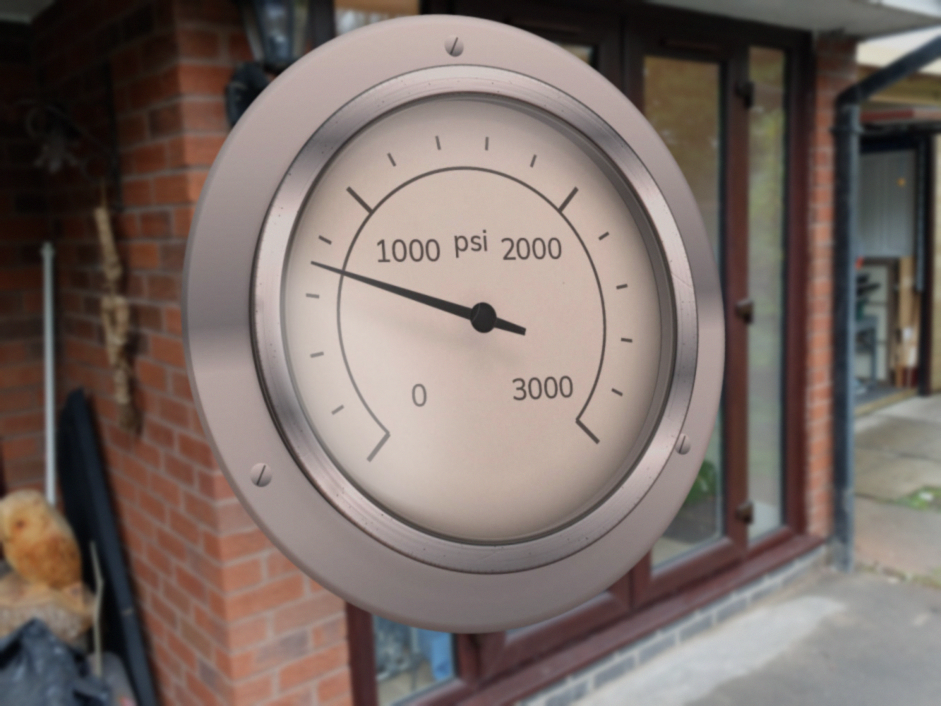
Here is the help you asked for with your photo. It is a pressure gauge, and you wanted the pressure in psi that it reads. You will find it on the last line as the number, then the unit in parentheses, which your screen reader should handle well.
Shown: 700 (psi)
